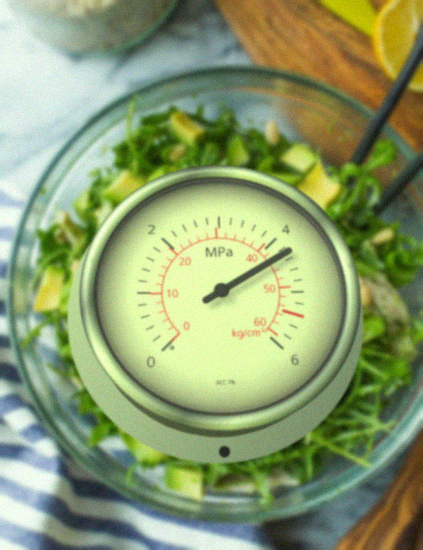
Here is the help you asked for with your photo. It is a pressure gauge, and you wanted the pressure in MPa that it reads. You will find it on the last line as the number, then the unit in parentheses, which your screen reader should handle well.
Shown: 4.3 (MPa)
